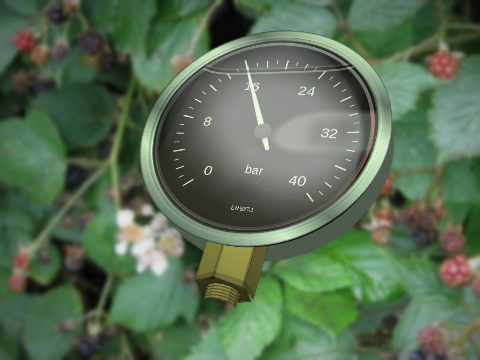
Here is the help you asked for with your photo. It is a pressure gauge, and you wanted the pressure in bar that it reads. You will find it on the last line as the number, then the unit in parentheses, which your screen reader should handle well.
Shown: 16 (bar)
